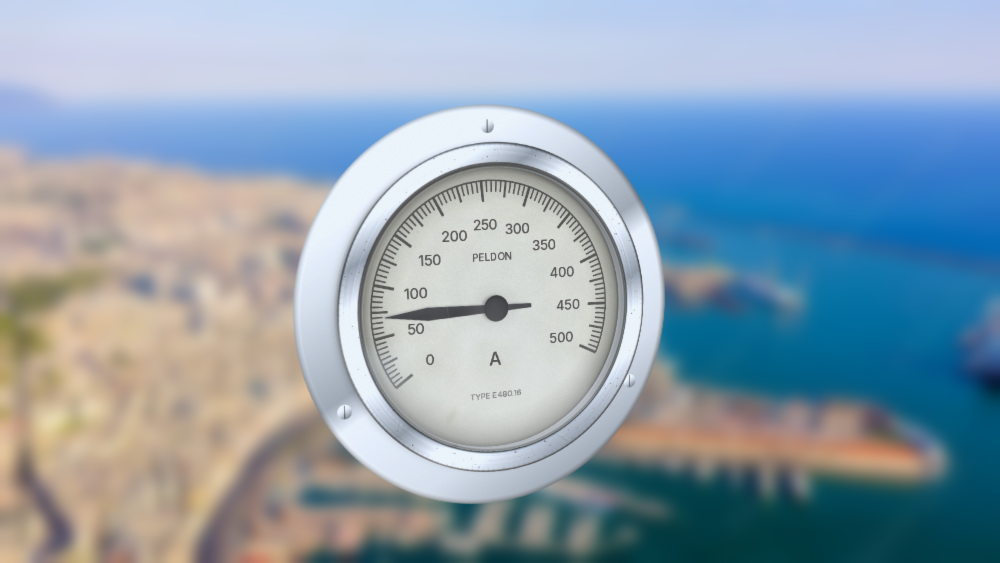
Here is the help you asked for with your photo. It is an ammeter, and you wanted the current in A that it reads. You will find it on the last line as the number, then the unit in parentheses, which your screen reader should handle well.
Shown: 70 (A)
